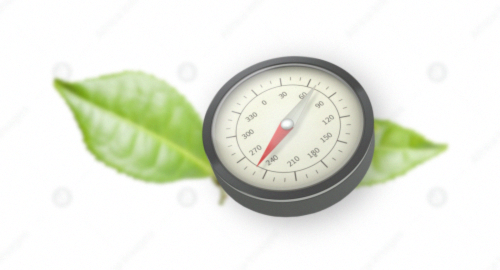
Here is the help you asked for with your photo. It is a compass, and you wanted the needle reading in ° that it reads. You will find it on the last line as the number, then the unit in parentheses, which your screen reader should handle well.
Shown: 250 (°)
